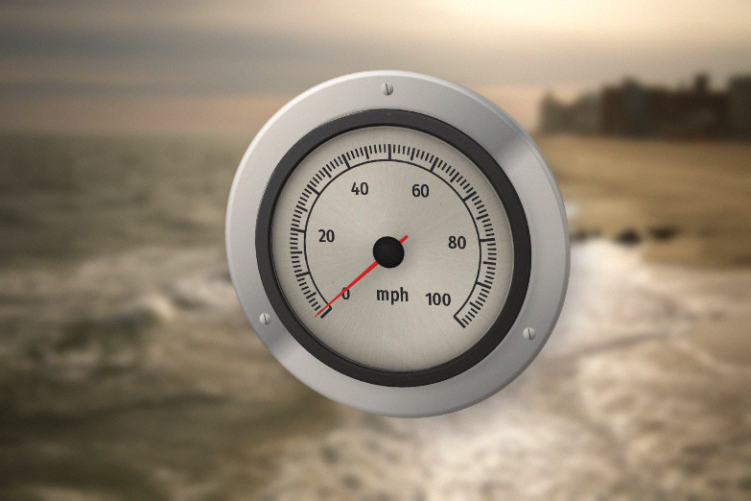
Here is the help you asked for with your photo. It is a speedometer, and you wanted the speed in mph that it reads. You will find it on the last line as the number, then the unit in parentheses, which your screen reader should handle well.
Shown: 1 (mph)
